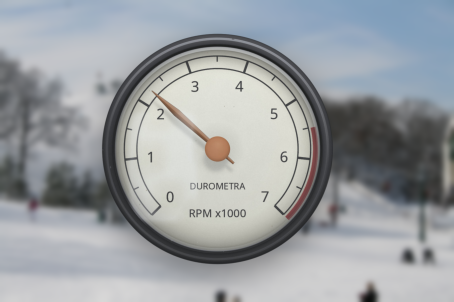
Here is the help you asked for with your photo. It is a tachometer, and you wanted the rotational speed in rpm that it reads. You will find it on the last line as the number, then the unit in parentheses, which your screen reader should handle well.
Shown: 2250 (rpm)
